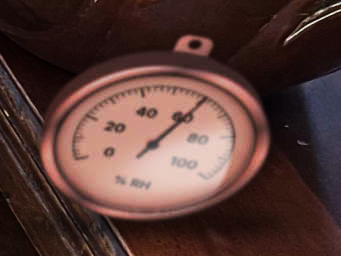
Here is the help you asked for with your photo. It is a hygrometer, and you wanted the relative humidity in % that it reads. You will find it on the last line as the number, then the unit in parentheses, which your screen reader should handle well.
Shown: 60 (%)
